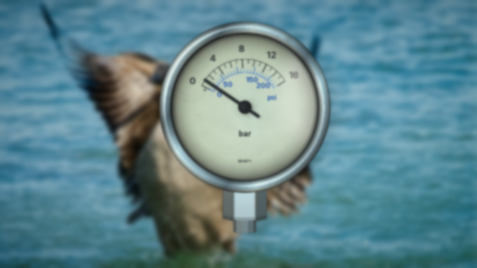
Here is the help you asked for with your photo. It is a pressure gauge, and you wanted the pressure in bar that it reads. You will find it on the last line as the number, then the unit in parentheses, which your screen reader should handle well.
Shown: 1 (bar)
